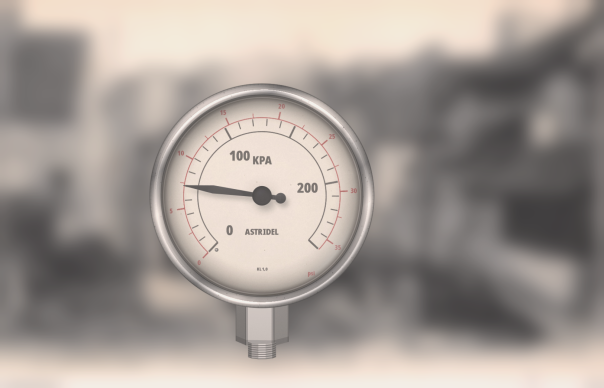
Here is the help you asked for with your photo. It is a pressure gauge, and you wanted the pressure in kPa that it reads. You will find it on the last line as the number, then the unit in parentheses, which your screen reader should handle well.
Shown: 50 (kPa)
